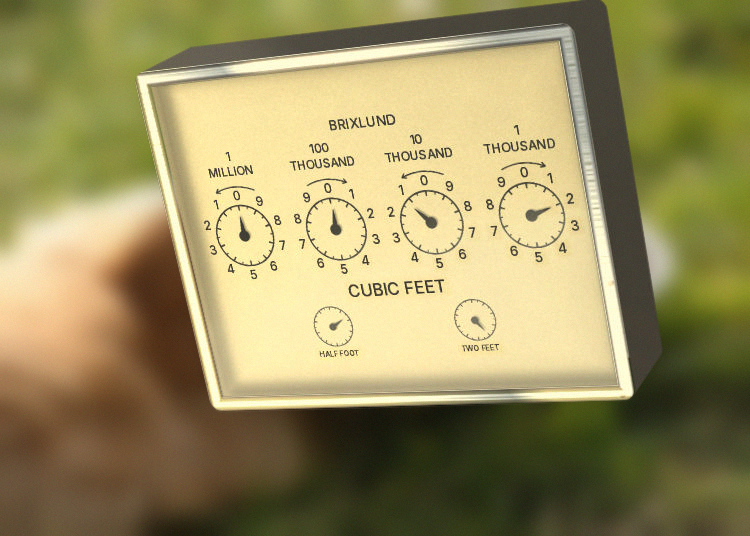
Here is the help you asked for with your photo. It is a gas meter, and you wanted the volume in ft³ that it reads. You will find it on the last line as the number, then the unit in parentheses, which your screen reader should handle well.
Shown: 1200 (ft³)
